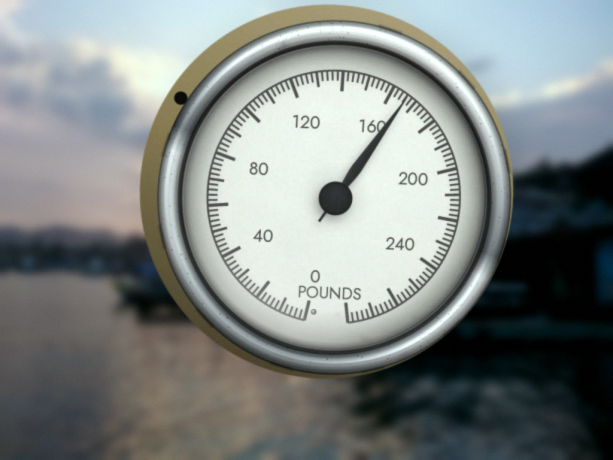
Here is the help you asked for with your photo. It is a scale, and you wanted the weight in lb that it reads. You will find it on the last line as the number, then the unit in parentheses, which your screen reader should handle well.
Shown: 166 (lb)
